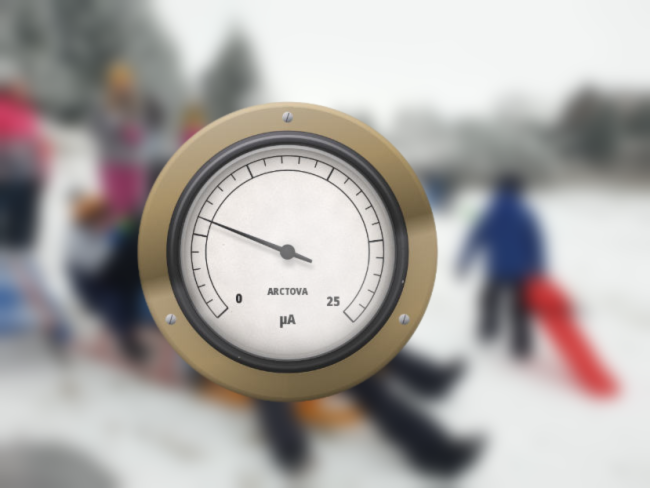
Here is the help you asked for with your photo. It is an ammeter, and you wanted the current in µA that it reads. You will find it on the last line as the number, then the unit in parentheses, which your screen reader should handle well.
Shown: 6 (µA)
